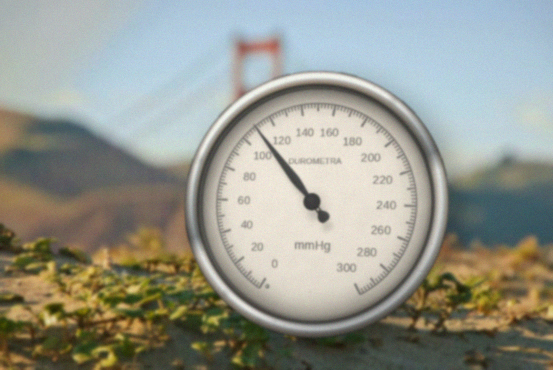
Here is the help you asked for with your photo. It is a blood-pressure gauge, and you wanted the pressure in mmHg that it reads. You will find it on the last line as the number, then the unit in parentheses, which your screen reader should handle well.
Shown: 110 (mmHg)
